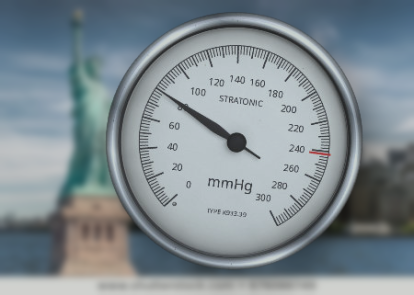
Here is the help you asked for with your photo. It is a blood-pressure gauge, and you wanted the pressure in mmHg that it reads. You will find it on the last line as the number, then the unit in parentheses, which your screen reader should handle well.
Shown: 80 (mmHg)
